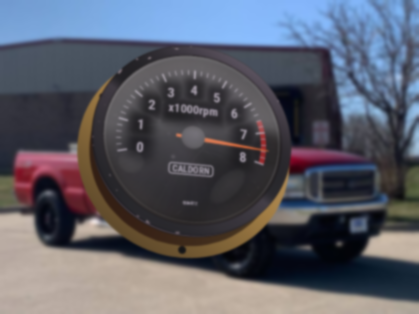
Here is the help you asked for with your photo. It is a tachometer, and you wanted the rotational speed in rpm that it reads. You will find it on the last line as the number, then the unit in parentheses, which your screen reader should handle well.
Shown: 7600 (rpm)
